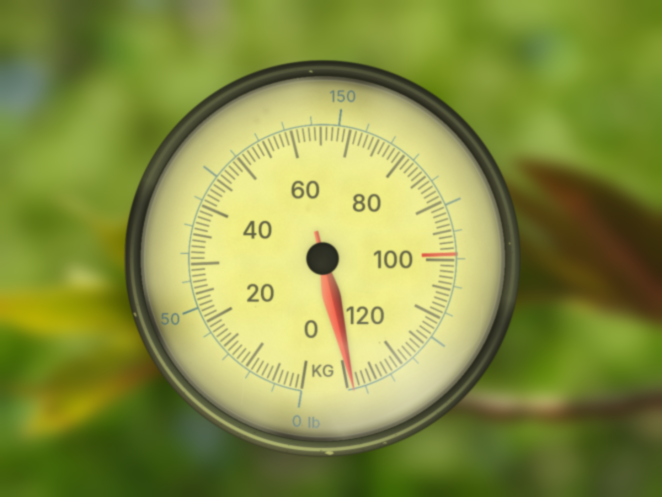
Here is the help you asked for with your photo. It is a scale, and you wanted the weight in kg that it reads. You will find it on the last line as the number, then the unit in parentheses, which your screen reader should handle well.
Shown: 129 (kg)
